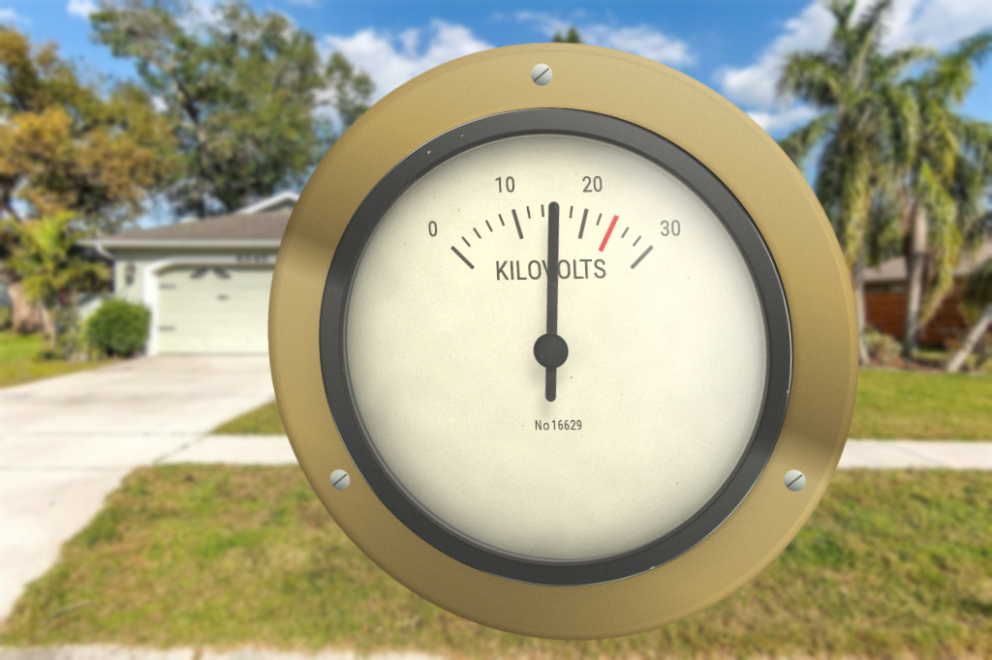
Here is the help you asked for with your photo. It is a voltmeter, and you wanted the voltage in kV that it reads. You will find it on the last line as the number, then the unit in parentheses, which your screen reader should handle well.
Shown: 16 (kV)
